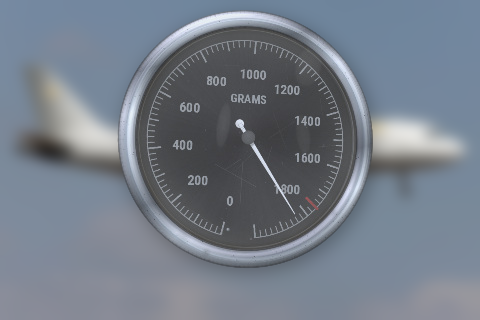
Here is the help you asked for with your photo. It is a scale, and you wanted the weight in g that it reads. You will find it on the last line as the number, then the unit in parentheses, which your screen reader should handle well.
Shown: 1840 (g)
